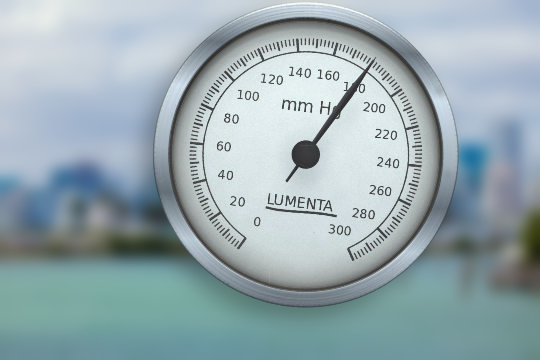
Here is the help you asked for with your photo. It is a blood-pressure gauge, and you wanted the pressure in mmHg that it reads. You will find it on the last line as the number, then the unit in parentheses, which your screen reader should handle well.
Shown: 180 (mmHg)
